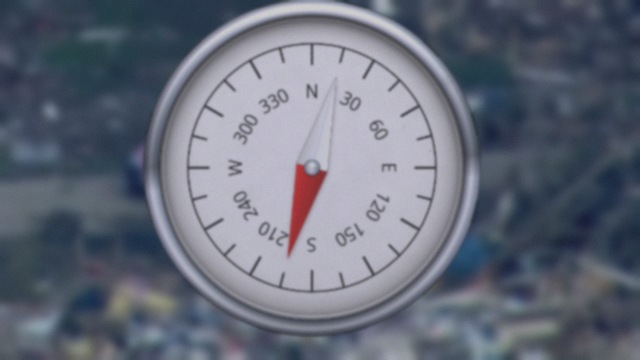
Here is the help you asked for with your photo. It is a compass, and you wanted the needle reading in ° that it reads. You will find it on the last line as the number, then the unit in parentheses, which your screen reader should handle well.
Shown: 195 (°)
